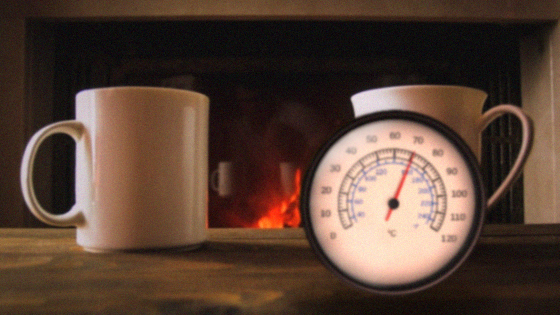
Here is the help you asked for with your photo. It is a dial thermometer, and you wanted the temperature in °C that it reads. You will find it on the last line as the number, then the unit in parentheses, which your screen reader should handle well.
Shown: 70 (°C)
